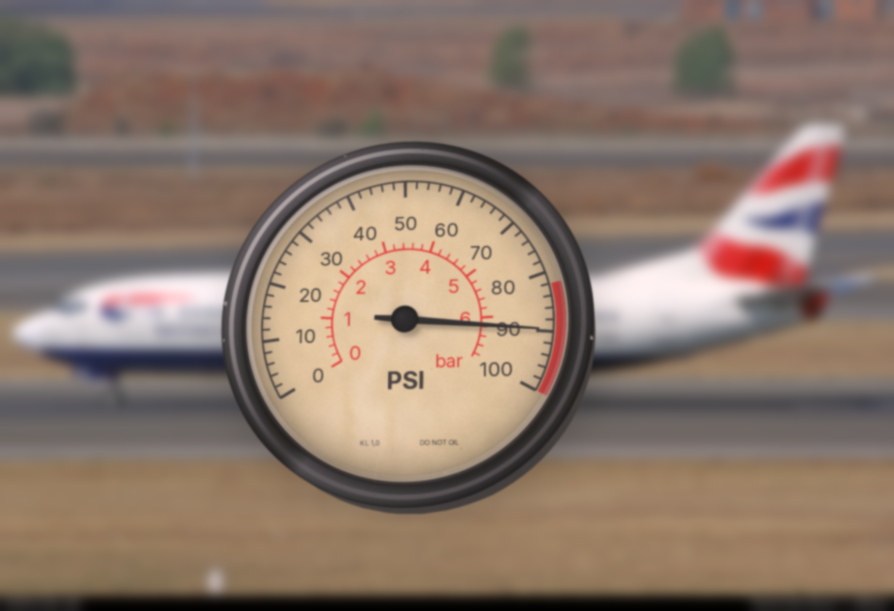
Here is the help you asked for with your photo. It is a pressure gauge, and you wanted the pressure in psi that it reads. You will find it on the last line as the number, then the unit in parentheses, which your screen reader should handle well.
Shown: 90 (psi)
